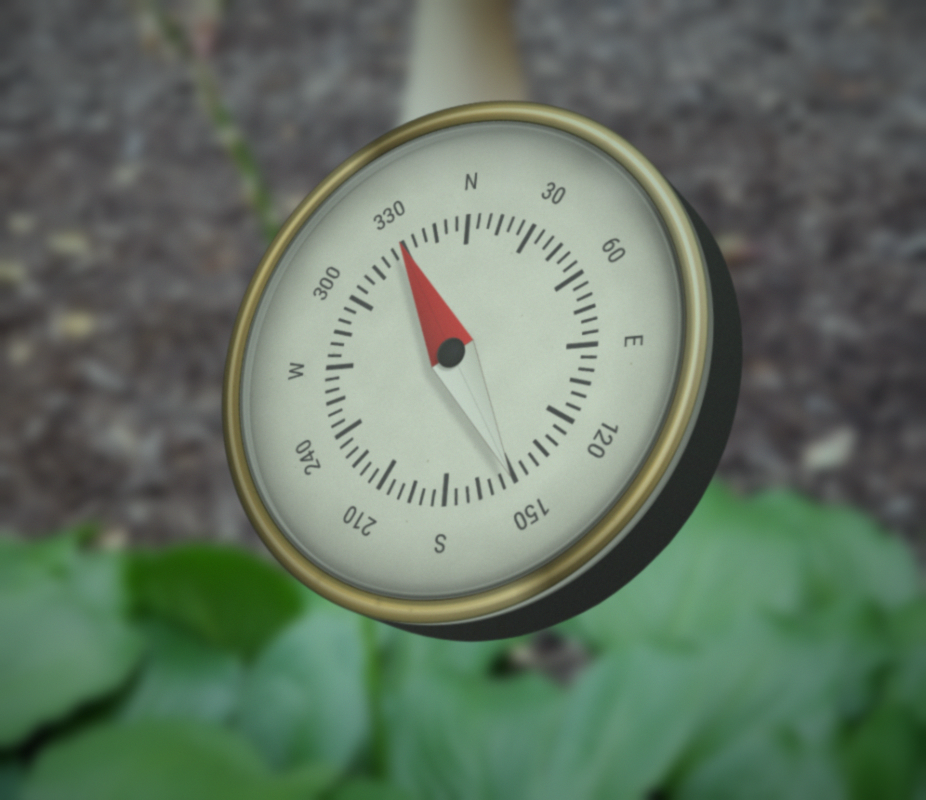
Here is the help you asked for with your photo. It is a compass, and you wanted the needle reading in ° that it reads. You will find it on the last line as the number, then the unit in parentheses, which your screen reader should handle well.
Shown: 330 (°)
